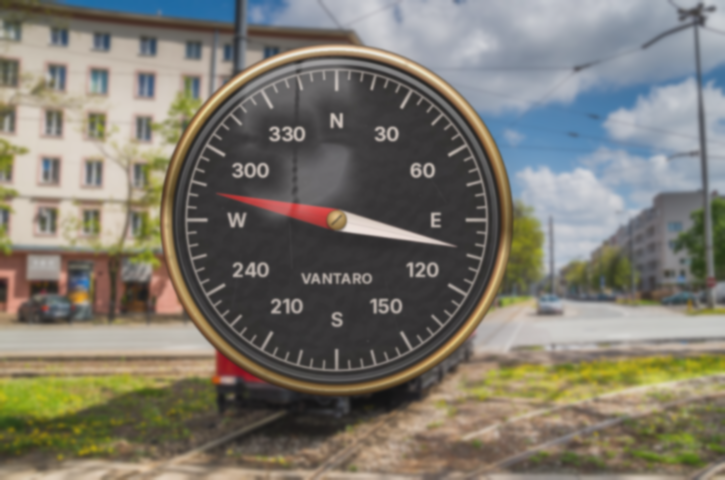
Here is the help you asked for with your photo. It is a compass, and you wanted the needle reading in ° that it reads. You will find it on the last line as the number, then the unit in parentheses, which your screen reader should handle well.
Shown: 282.5 (°)
